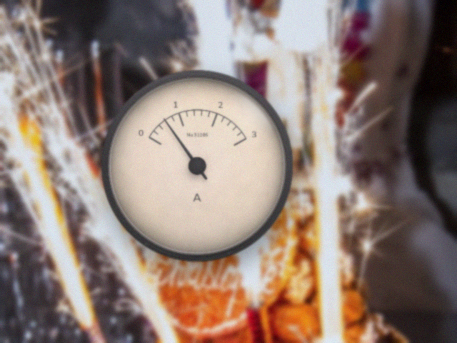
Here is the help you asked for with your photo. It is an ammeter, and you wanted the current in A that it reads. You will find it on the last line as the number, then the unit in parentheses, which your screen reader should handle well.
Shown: 0.6 (A)
